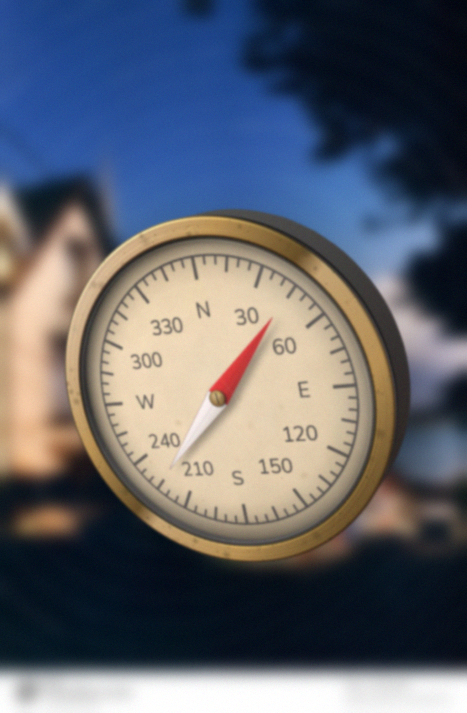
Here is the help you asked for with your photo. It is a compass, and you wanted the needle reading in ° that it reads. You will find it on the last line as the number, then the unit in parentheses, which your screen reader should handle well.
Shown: 45 (°)
